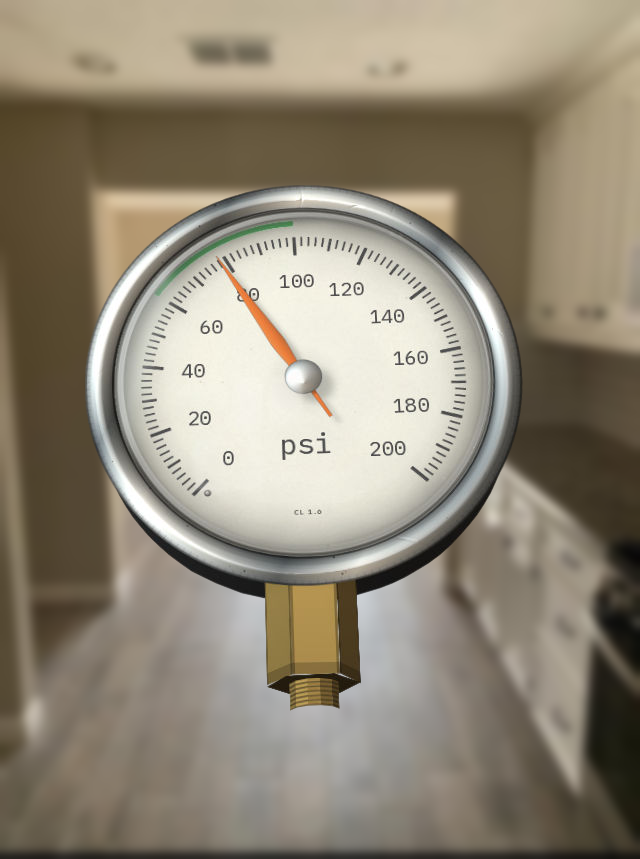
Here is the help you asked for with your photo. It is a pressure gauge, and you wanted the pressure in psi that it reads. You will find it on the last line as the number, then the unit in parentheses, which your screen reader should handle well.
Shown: 78 (psi)
